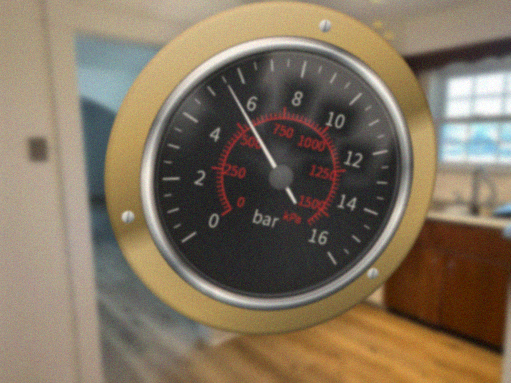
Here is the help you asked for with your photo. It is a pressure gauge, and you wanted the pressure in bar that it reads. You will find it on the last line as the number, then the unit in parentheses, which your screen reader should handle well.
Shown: 5.5 (bar)
